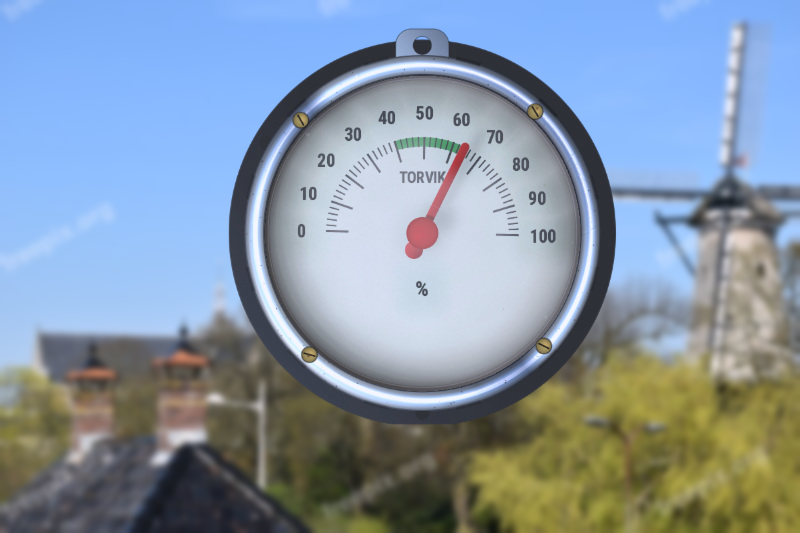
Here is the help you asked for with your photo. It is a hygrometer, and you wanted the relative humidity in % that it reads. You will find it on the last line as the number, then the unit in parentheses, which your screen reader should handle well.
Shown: 64 (%)
